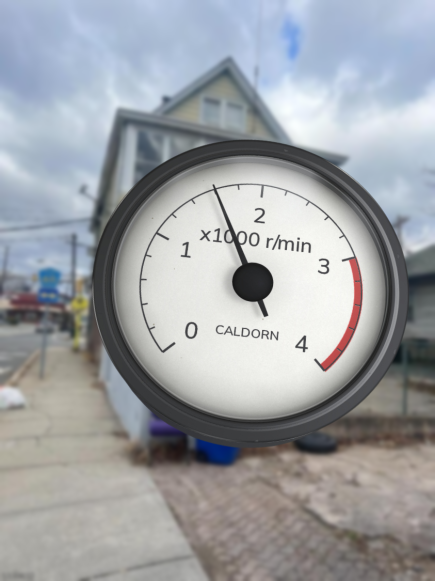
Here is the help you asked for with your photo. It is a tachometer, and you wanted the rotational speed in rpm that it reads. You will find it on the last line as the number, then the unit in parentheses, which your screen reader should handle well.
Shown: 1600 (rpm)
